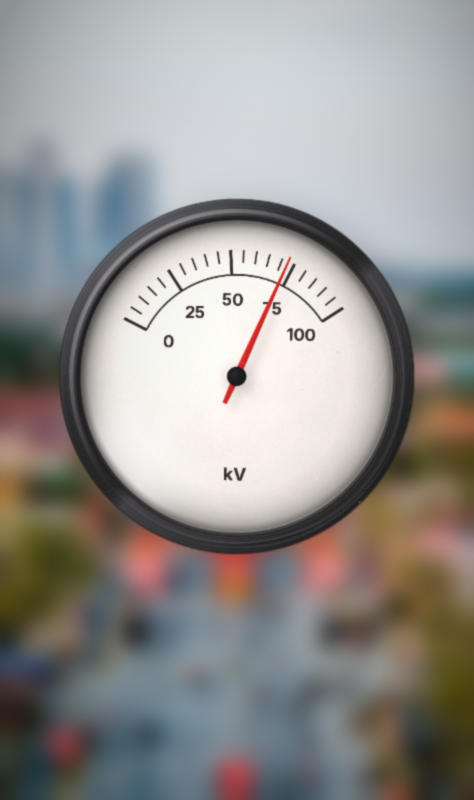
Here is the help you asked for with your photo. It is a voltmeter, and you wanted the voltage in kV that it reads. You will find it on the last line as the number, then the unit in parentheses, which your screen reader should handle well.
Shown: 72.5 (kV)
